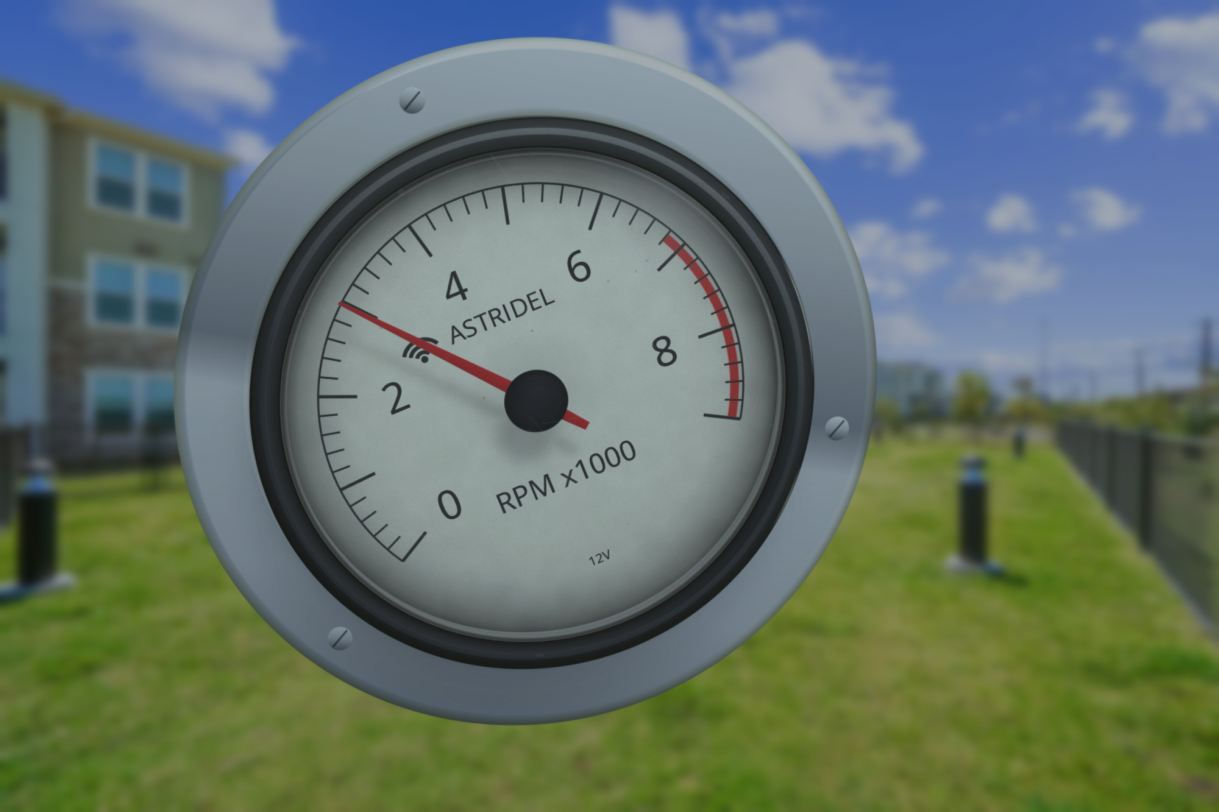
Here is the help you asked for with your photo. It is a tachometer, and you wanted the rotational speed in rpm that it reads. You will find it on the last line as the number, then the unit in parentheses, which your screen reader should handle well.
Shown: 3000 (rpm)
